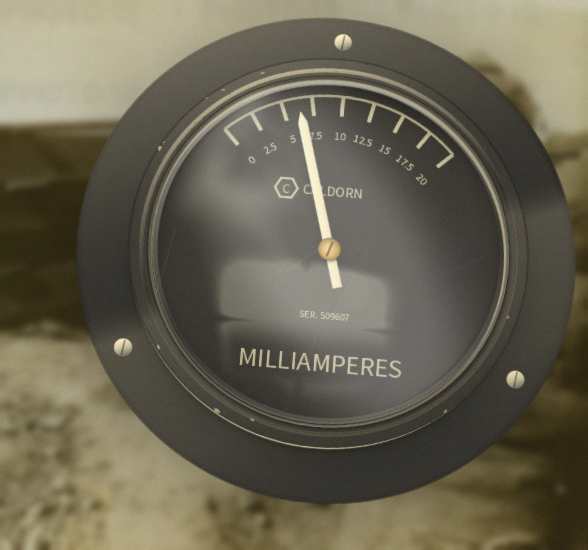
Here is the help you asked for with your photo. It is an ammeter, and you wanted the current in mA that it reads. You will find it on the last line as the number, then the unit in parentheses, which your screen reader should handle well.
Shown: 6.25 (mA)
